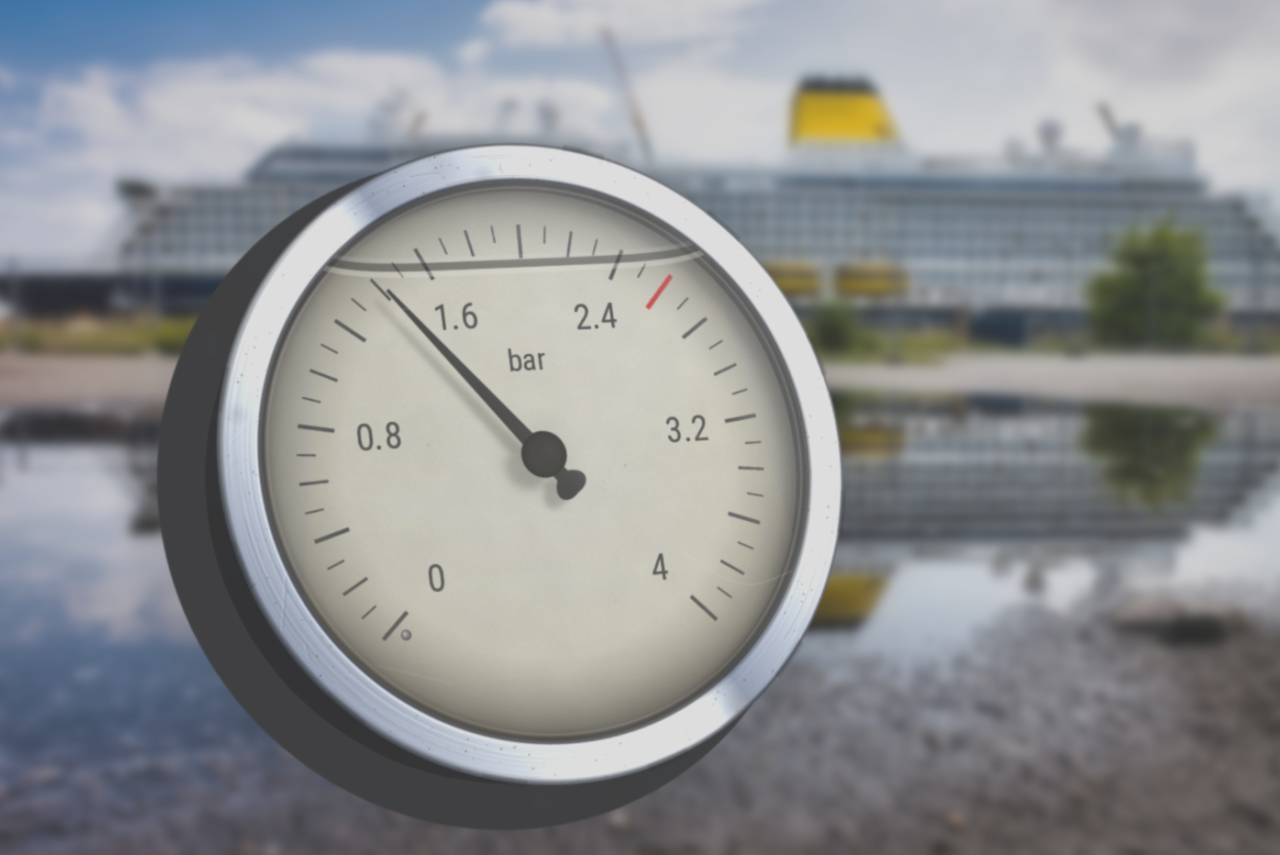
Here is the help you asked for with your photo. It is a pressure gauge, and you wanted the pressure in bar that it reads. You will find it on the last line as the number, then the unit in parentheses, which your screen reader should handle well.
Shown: 1.4 (bar)
